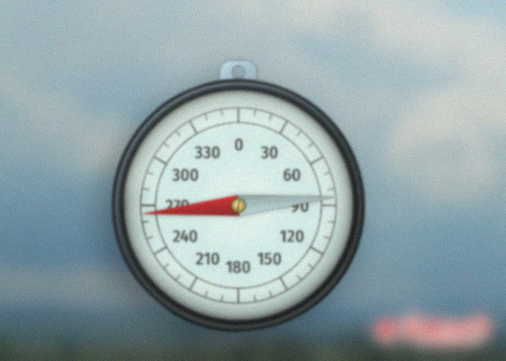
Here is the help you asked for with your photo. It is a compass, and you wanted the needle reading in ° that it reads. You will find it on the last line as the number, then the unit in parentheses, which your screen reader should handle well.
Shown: 265 (°)
